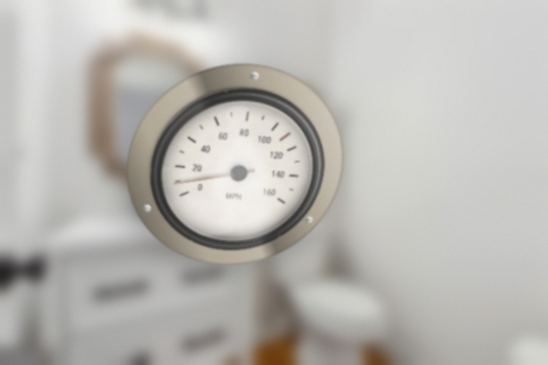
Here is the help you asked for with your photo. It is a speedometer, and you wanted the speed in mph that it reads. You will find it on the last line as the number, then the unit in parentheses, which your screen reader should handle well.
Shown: 10 (mph)
